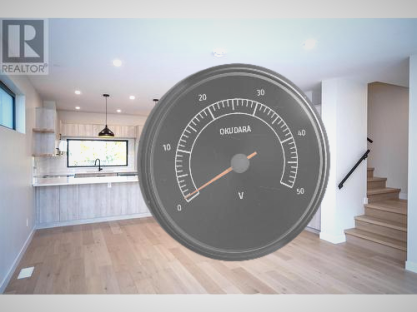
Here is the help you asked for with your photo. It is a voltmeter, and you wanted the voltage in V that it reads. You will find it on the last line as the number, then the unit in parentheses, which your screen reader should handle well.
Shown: 1 (V)
